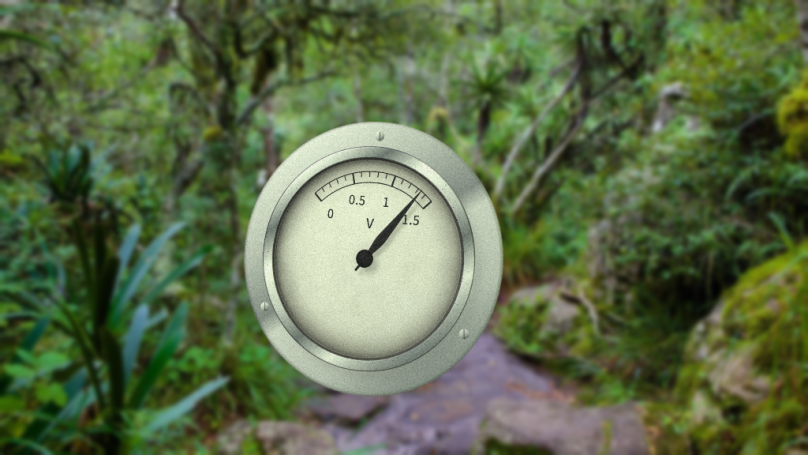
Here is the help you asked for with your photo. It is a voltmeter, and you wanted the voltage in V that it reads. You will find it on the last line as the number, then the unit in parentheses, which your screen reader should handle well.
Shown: 1.35 (V)
